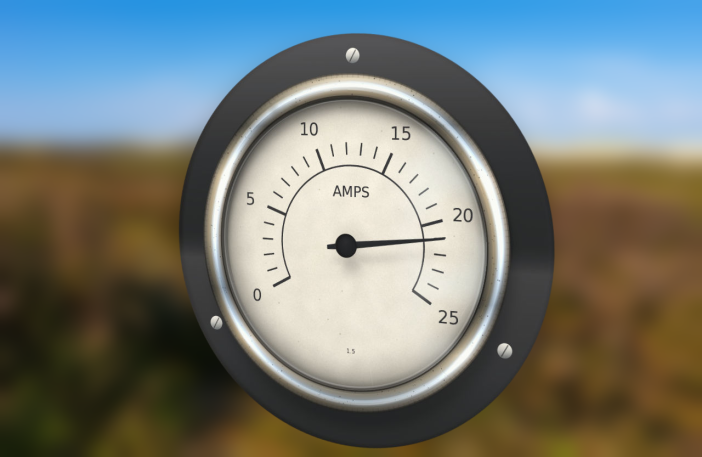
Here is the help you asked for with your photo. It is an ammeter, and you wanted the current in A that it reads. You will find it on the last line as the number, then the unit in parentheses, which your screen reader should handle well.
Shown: 21 (A)
